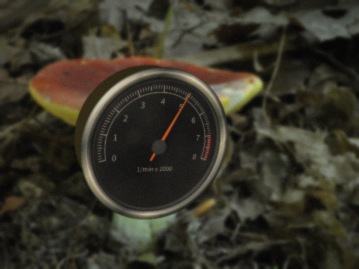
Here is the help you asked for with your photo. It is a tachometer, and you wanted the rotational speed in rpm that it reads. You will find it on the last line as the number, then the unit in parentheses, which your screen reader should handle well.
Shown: 5000 (rpm)
